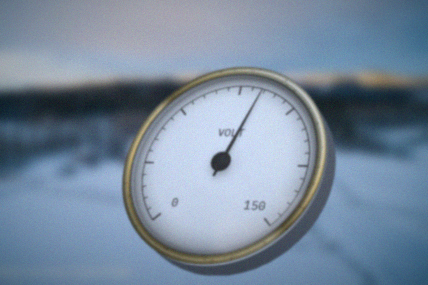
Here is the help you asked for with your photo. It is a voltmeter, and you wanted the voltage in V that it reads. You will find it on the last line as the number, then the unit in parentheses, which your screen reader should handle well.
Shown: 85 (V)
